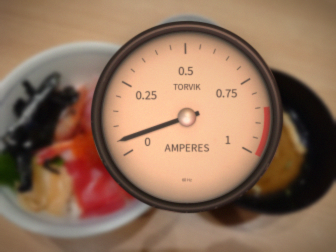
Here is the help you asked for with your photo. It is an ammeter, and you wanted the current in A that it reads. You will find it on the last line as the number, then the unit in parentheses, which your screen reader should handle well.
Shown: 0.05 (A)
